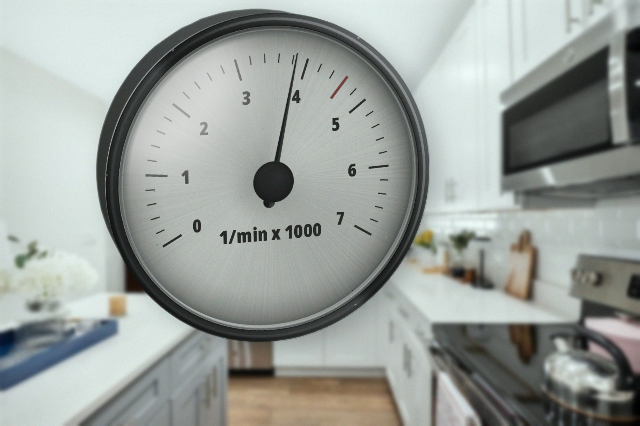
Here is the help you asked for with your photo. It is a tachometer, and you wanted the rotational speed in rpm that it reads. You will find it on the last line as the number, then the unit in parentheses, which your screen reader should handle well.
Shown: 3800 (rpm)
